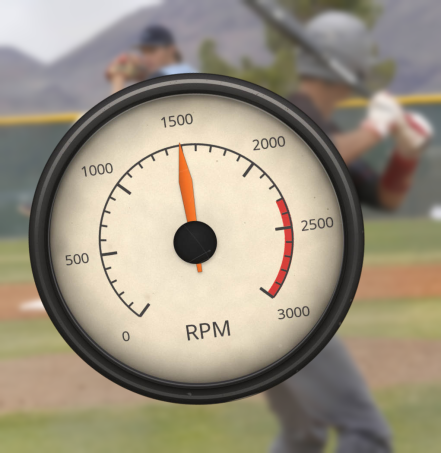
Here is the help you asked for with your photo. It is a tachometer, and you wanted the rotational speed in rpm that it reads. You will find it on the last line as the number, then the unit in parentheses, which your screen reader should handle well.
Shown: 1500 (rpm)
